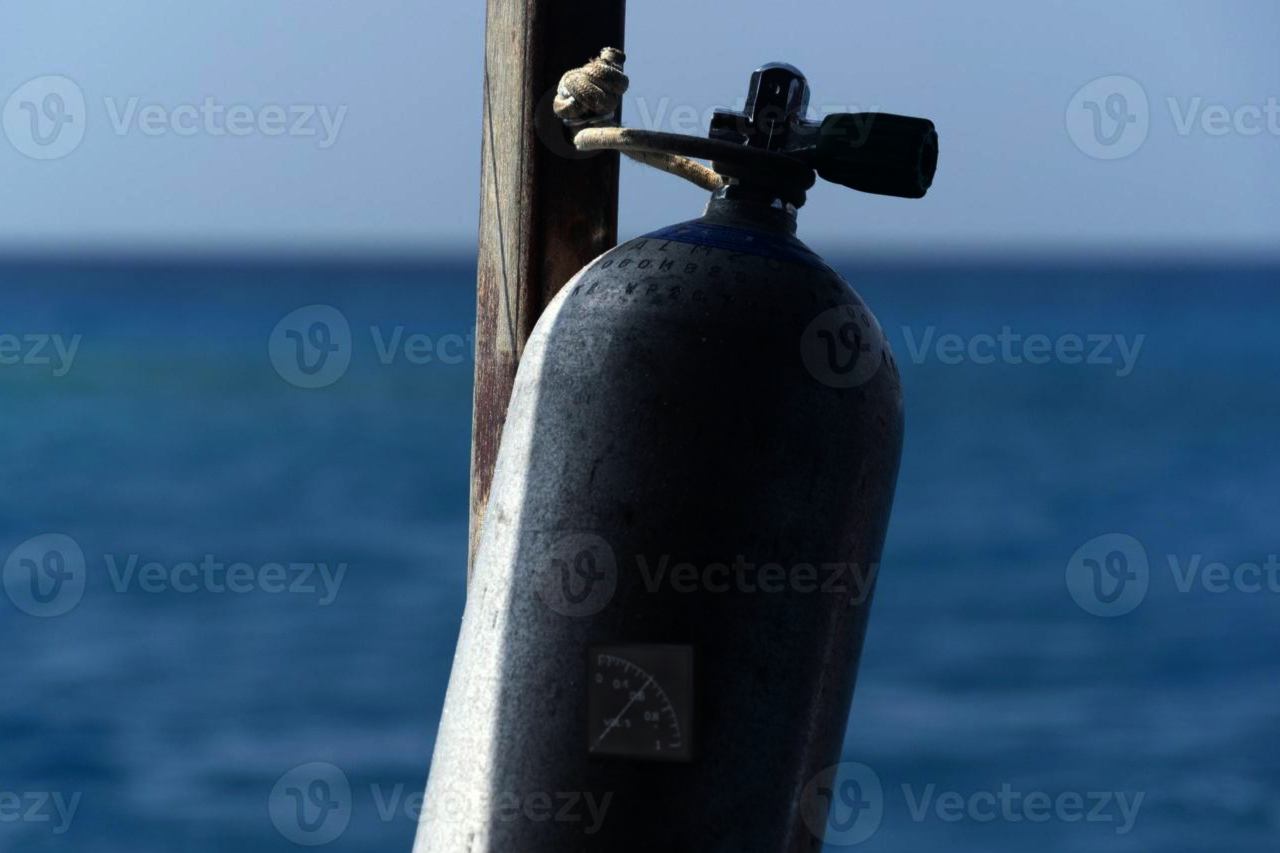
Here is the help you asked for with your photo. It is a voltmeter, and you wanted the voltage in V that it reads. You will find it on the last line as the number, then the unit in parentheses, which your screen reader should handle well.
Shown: 0.6 (V)
